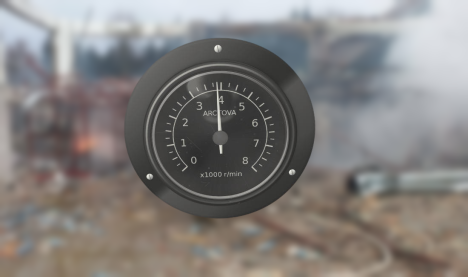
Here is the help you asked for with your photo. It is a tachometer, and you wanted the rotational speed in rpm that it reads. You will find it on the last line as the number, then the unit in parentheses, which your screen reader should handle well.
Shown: 3875 (rpm)
